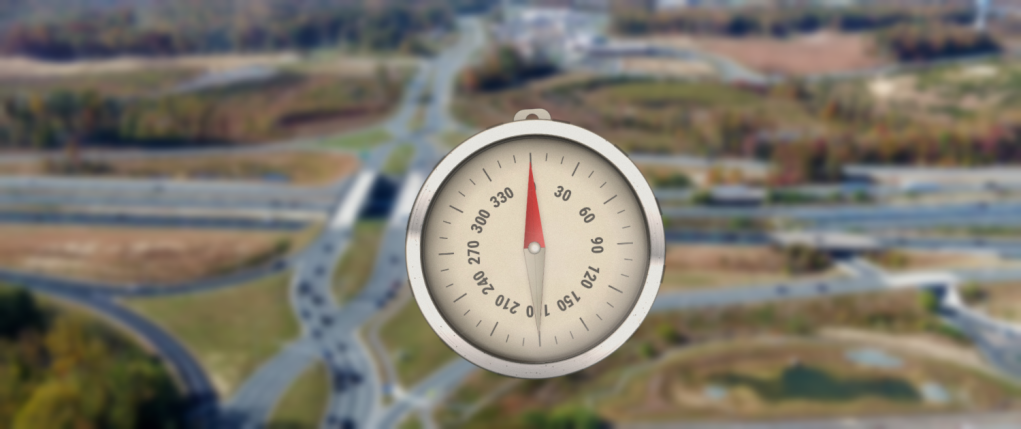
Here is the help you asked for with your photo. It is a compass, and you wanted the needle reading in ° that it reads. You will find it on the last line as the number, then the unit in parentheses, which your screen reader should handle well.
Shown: 0 (°)
